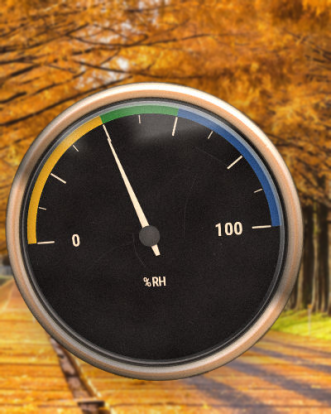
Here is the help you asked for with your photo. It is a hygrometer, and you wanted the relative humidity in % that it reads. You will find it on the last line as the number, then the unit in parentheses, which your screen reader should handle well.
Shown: 40 (%)
